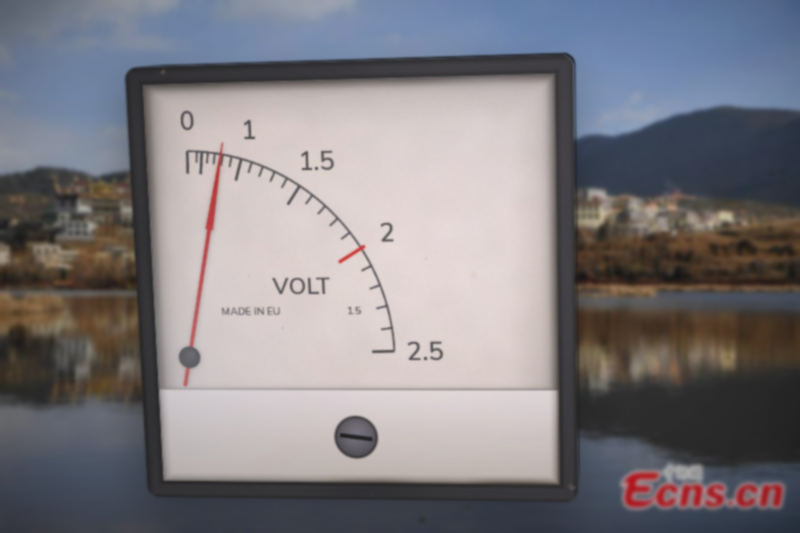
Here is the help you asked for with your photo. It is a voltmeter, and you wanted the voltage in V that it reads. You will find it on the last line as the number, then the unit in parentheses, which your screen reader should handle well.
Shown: 0.8 (V)
